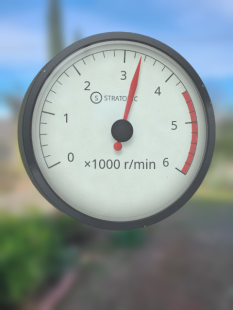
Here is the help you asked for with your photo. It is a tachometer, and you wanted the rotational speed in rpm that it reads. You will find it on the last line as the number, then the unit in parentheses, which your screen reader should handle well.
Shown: 3300 (rpm)
